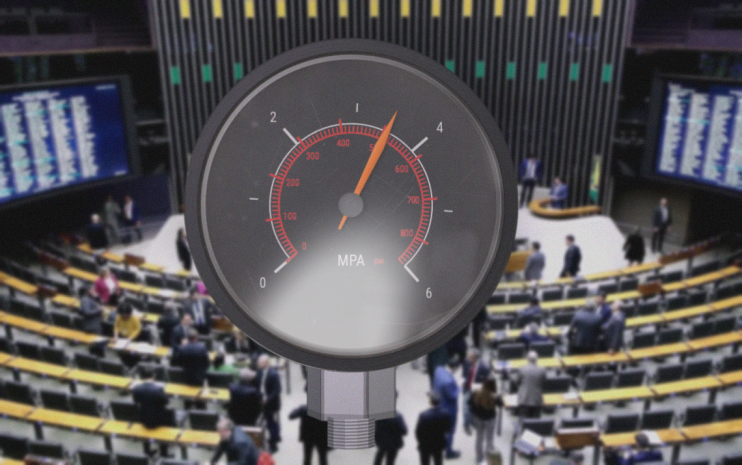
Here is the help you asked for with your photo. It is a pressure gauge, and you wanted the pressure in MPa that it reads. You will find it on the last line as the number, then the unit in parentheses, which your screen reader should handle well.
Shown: 3.5 (MPa)
